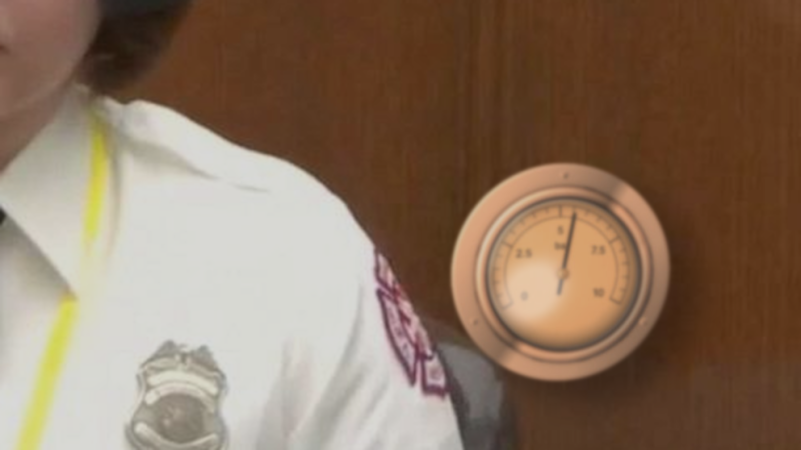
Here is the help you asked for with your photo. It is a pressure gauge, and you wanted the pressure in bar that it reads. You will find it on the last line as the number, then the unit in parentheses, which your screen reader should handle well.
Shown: 5.5 (bar)
